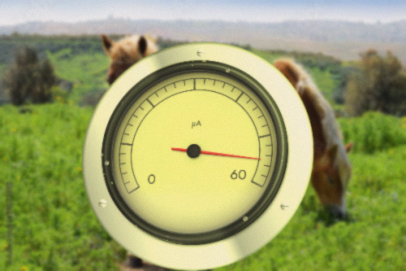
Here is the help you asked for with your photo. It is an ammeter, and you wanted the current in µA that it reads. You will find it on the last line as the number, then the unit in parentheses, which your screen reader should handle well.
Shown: 55 (µA)
